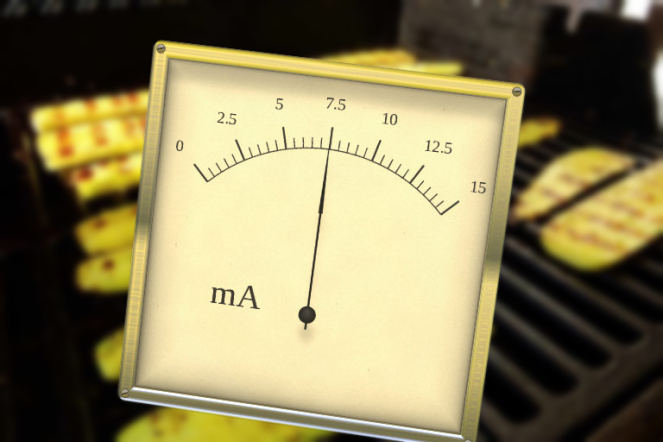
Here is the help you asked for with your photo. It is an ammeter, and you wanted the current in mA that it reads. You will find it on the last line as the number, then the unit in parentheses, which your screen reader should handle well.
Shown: 7.5 (mA)
